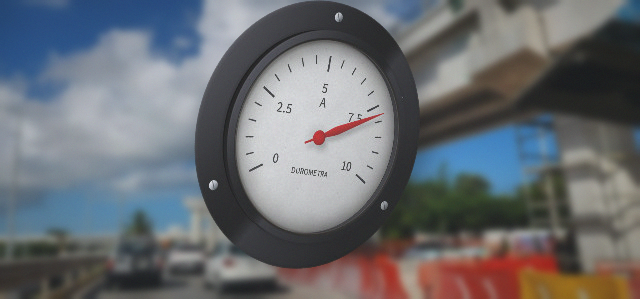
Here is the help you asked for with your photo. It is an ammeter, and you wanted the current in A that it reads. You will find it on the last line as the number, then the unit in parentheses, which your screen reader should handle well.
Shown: 7.75 (A)
